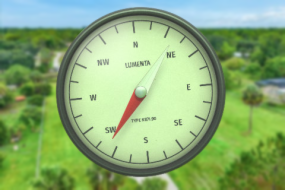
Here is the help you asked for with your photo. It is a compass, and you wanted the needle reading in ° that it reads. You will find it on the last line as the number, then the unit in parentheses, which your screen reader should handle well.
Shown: 217.5 (°)
